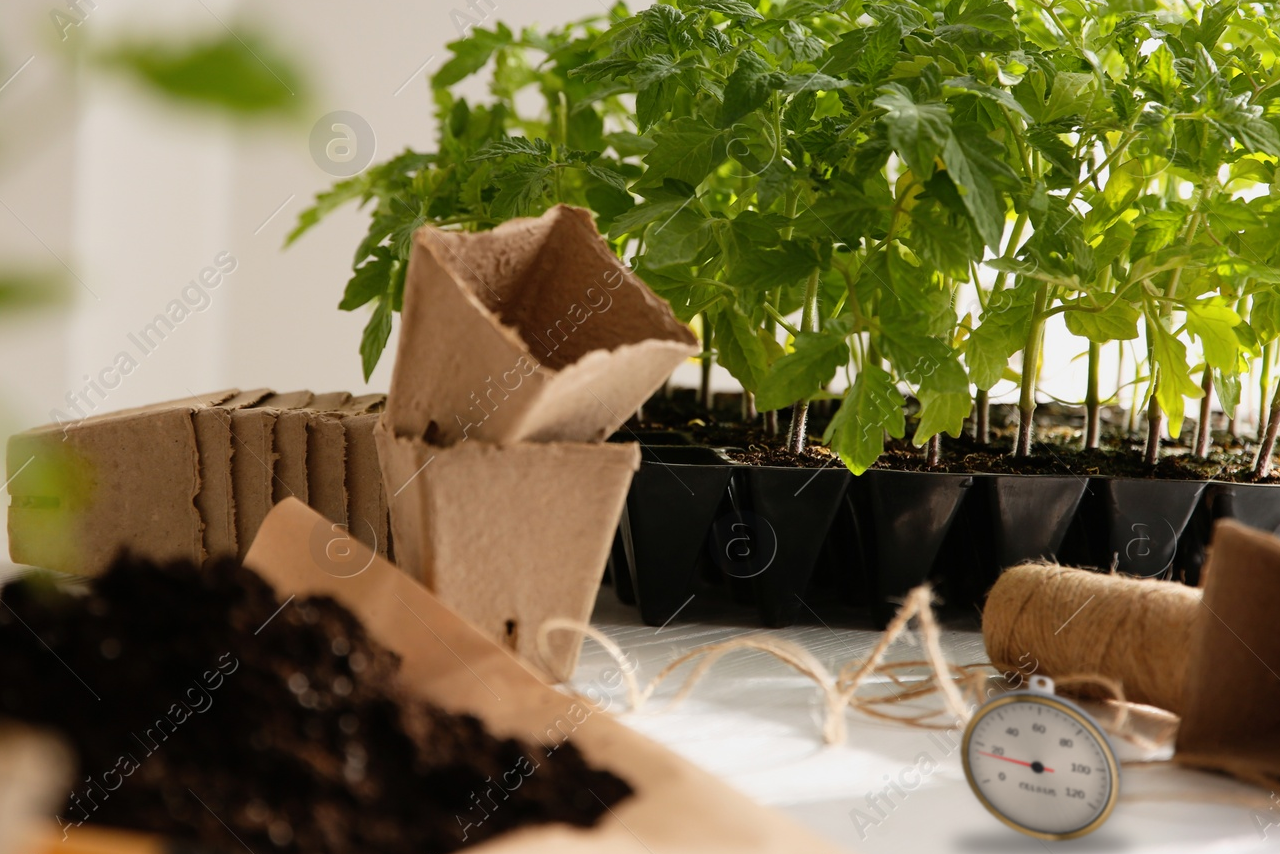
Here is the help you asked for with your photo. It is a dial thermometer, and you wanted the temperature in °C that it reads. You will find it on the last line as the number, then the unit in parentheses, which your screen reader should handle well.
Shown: 16 (°C)
